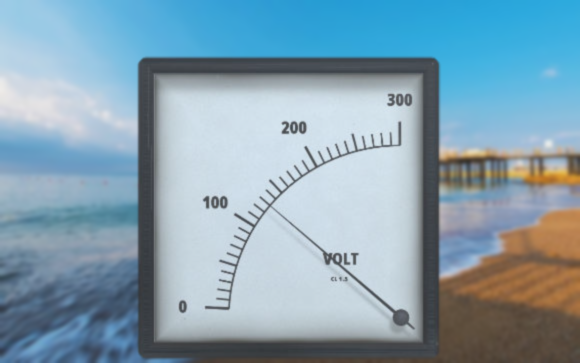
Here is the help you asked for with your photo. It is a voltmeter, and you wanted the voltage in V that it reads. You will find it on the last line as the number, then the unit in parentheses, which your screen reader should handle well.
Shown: 130 (V)
